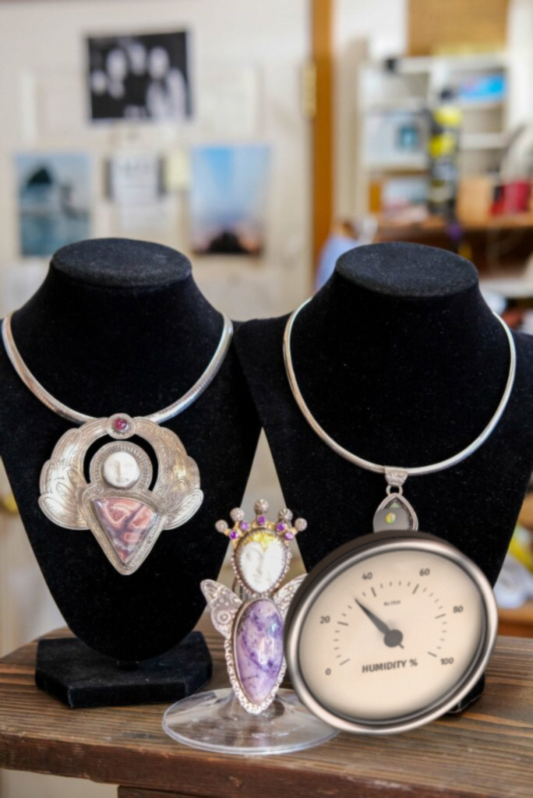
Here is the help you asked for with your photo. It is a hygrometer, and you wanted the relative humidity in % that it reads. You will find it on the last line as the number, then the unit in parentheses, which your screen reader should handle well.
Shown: 32 (%)
